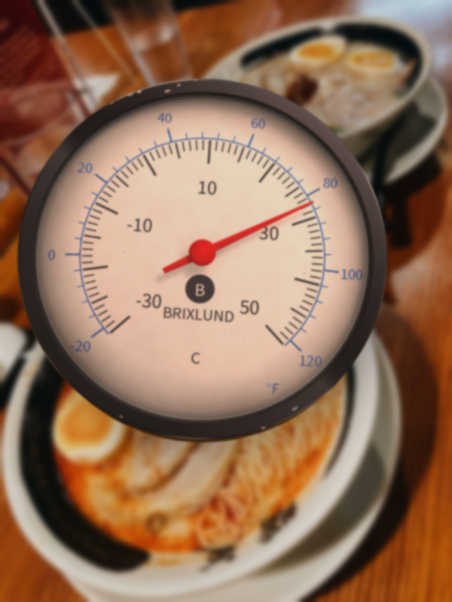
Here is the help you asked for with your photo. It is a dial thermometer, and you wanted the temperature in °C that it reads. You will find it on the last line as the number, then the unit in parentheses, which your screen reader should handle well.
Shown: 28 (°C)
